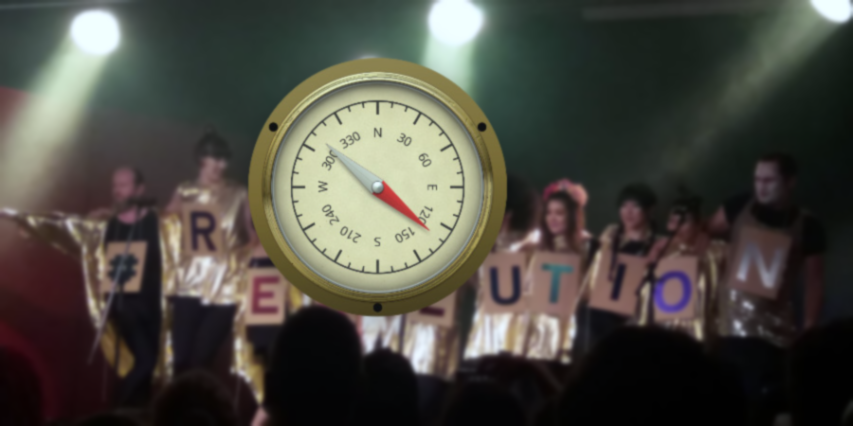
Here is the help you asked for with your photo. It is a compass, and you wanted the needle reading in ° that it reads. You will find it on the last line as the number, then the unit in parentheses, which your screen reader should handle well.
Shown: 130 (°)
